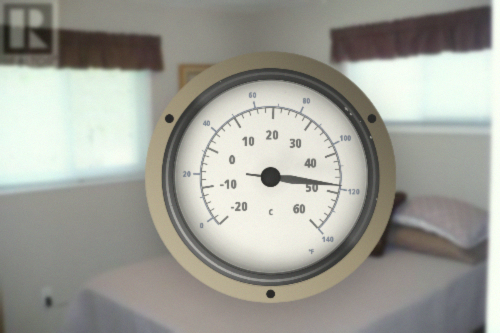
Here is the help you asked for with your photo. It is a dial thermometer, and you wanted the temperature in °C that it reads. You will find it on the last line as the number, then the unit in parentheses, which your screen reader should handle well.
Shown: 48 (°C)
